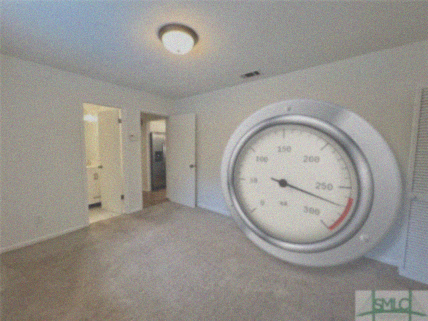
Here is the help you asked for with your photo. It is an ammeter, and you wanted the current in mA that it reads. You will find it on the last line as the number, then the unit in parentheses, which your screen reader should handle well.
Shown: 270 (mA)
